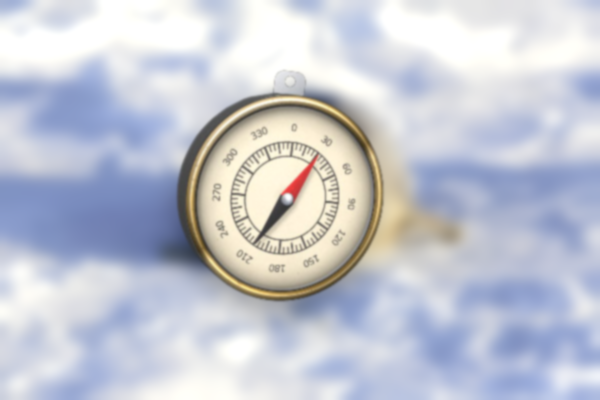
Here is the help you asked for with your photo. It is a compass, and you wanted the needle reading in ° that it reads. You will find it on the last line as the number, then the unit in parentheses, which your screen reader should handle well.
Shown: 30 (°)
